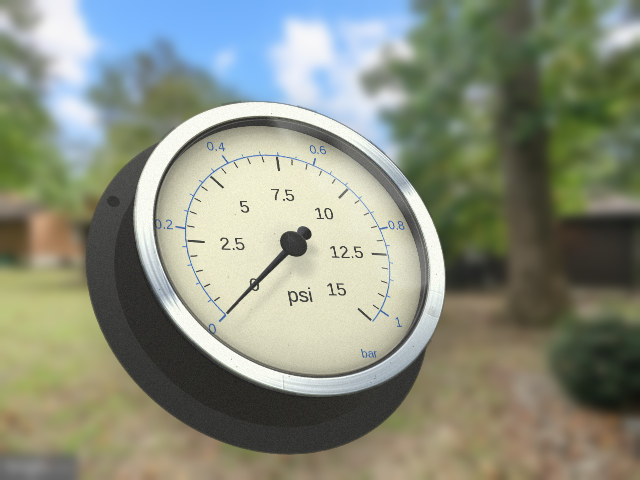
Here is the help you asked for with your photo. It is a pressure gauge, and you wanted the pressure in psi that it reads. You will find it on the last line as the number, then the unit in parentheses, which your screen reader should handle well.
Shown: 0 (psi)
